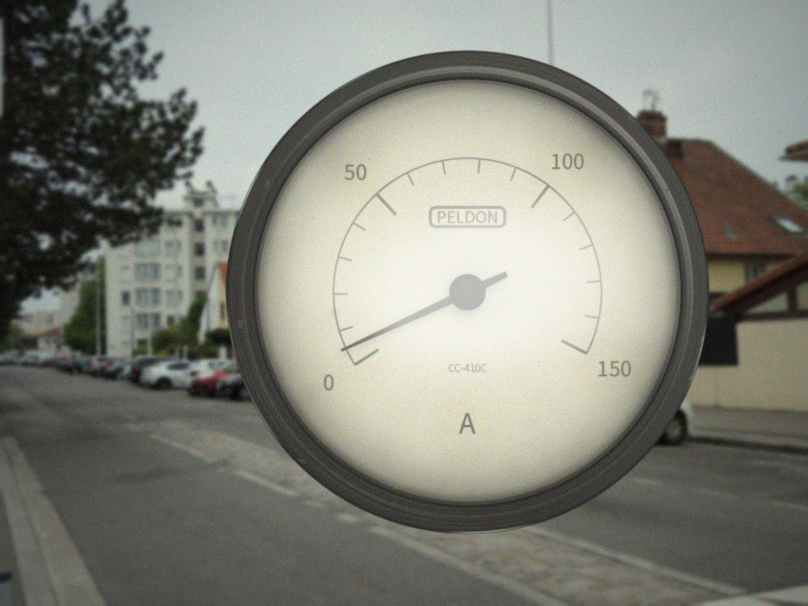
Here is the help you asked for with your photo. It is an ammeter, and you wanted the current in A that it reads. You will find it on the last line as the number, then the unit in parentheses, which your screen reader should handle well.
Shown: 5 (A)
